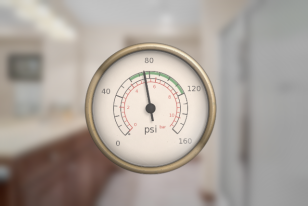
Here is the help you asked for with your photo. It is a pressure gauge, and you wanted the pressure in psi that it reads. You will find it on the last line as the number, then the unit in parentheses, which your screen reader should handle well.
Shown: 75 (psi)
